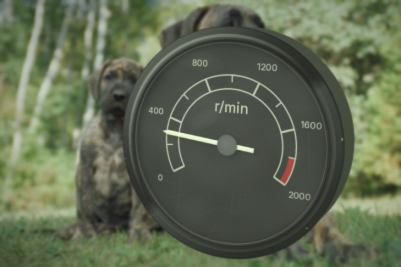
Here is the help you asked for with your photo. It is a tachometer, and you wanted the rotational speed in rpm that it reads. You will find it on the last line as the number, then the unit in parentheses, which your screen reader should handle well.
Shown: 300 (rpm)
